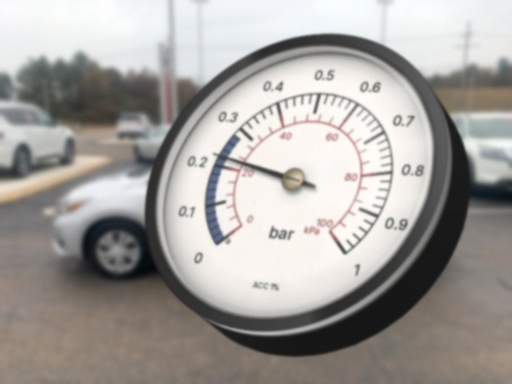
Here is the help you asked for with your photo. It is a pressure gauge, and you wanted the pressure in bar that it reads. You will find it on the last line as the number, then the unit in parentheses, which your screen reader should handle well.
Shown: 0.22 (bar)
